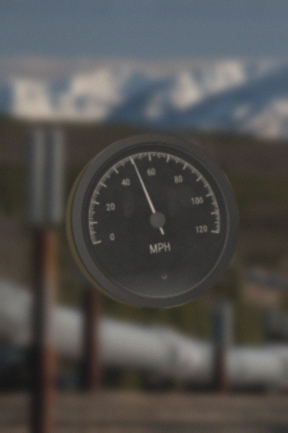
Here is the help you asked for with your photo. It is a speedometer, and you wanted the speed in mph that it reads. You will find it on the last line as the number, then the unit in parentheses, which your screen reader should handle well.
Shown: 50 (mph)
